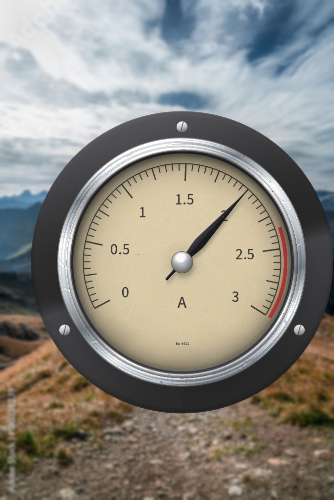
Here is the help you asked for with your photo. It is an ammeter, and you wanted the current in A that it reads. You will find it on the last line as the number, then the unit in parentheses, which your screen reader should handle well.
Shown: 2 (A)
